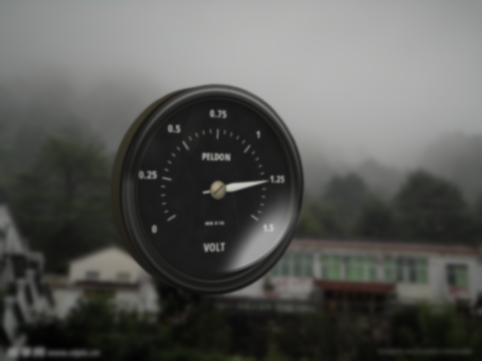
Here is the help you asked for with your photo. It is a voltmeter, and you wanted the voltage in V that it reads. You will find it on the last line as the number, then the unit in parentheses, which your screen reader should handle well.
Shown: 1.25 (V)
